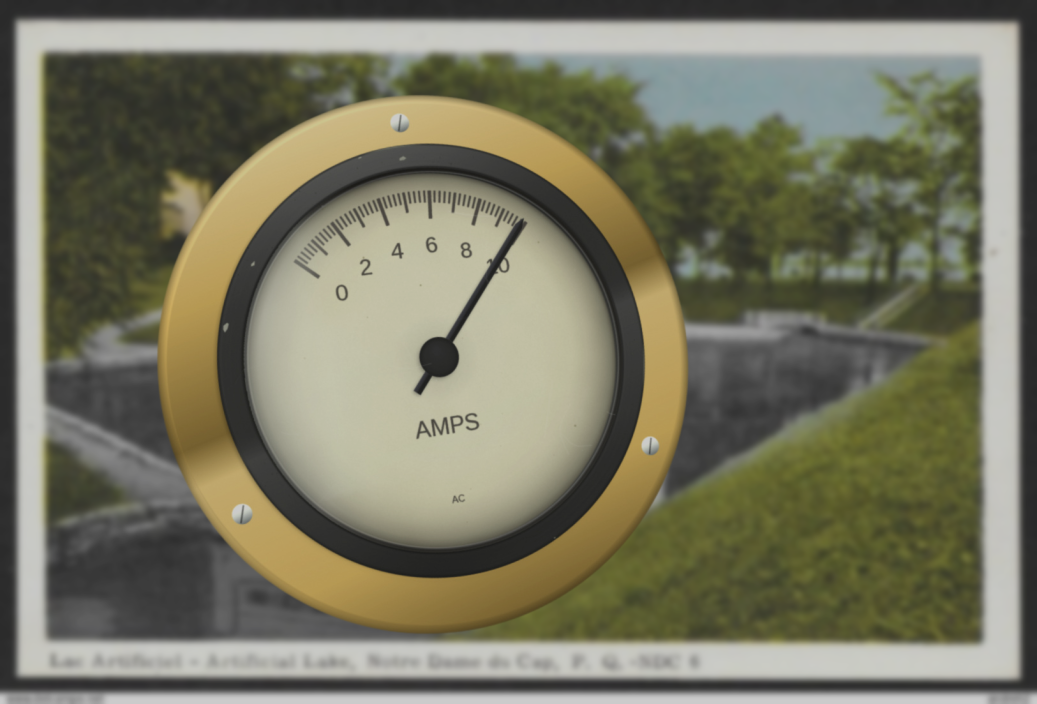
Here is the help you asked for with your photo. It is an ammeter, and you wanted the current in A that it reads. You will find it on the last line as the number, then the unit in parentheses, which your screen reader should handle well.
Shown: 9.8 (A)
